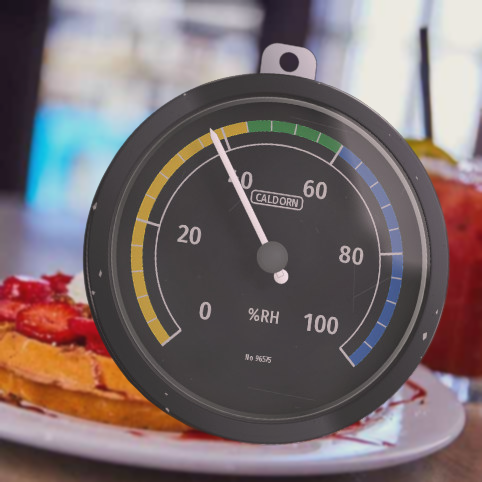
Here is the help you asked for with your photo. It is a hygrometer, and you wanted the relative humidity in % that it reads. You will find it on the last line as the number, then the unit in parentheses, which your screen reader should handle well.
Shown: 38 (%)
